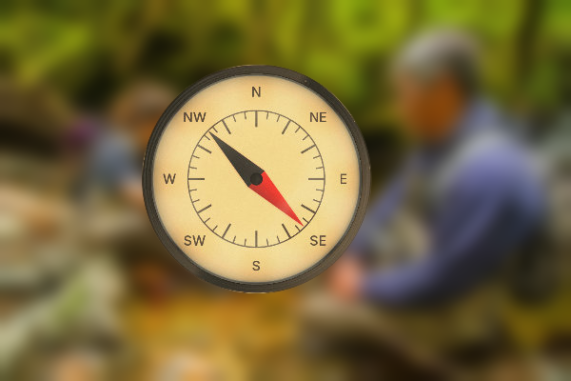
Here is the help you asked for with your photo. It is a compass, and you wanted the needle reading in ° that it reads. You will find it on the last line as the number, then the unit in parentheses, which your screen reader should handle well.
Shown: 135 (°)
